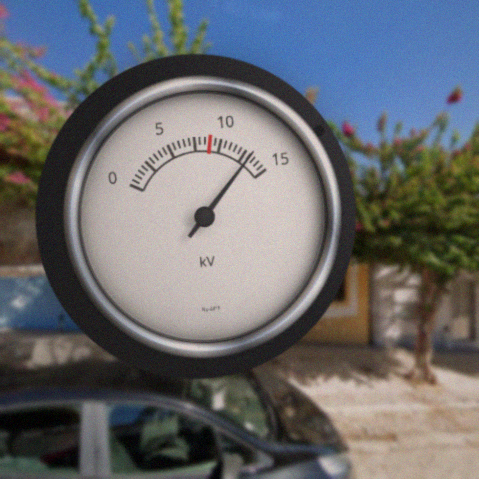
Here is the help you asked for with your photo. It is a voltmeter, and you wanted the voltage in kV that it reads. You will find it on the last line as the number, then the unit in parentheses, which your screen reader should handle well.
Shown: 13 (kV)
